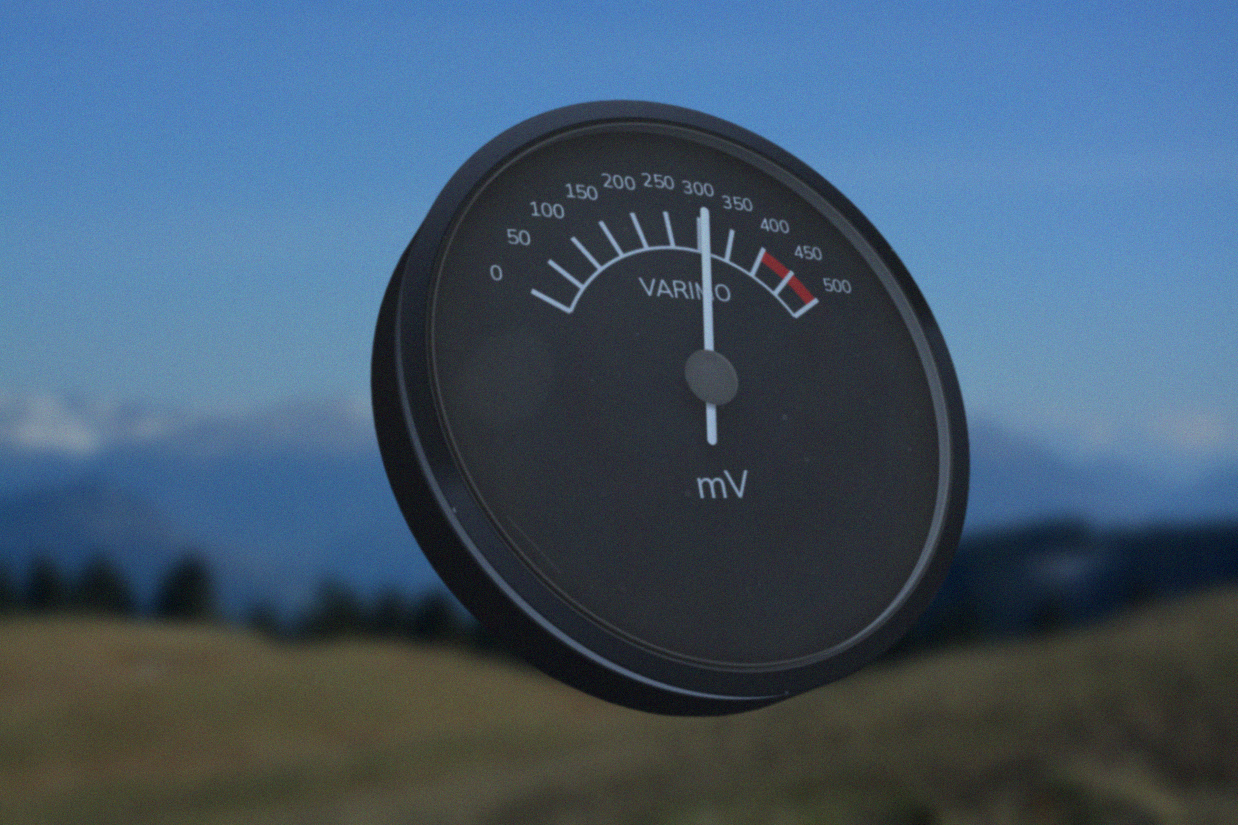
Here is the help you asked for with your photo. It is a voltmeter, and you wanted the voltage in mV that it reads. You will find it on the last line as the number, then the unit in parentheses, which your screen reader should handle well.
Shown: 300 (mV)
